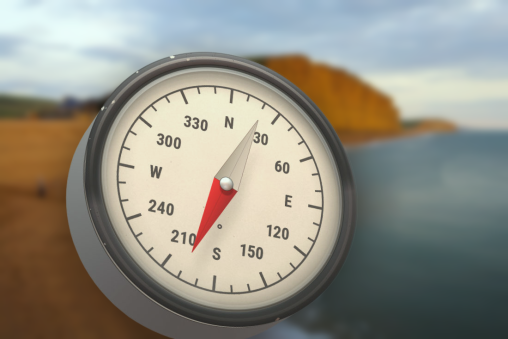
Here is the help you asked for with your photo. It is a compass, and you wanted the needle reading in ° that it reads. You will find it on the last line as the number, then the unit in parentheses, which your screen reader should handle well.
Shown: 200 (°)
